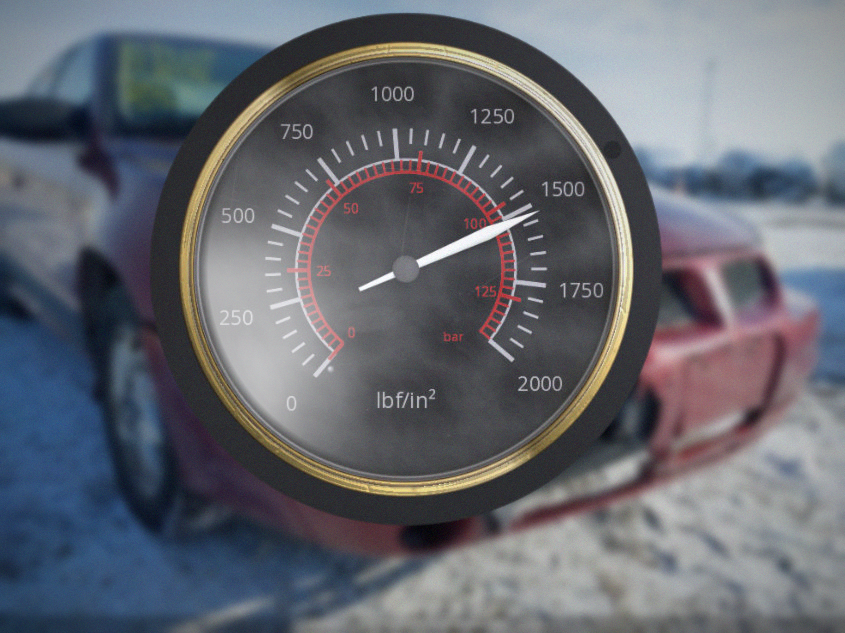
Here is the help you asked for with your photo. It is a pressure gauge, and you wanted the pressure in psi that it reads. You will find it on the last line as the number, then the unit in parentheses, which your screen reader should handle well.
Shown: 1525 (psi)
